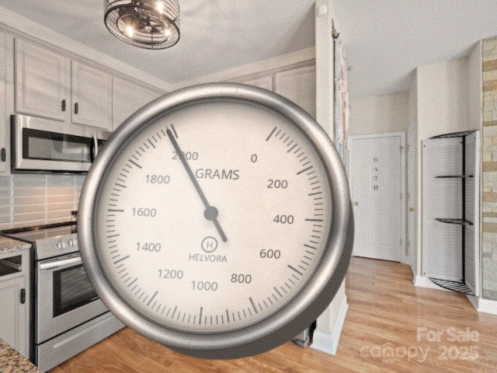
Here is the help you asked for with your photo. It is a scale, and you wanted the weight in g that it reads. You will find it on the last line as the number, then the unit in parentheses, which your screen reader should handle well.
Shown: 1980 (g)
